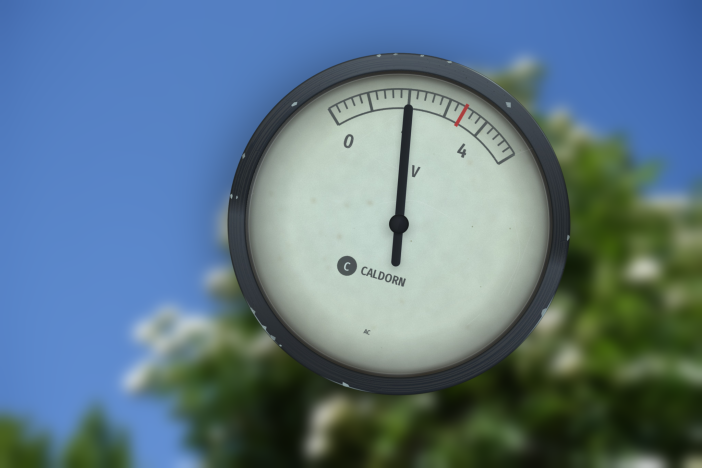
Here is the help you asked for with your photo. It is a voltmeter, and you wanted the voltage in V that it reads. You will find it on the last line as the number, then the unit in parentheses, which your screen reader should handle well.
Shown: 2 (V)
